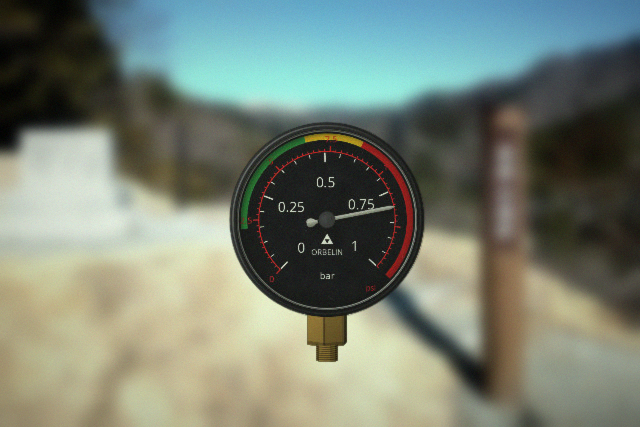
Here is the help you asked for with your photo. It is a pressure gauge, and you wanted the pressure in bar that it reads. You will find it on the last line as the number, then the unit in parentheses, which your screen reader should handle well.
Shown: 0.8 (bar)
